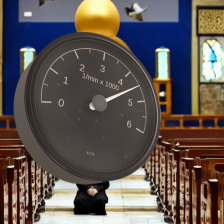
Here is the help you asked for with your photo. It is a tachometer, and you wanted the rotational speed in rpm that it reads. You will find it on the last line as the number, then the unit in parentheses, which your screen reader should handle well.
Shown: 4500 (rpm)
